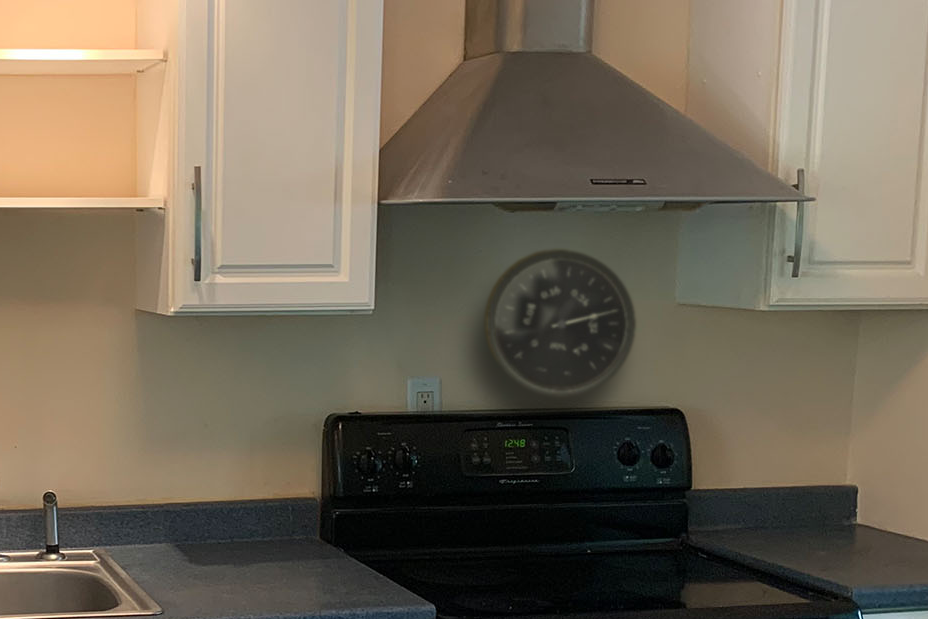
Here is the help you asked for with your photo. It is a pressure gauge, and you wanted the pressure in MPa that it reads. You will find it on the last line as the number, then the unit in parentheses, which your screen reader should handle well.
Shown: 0.3 (MPa)
